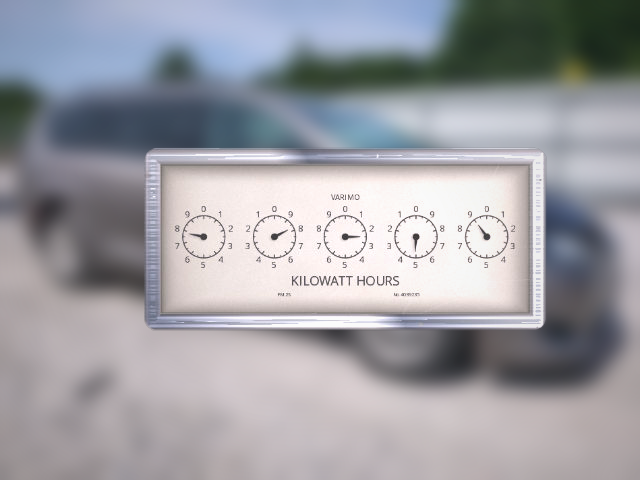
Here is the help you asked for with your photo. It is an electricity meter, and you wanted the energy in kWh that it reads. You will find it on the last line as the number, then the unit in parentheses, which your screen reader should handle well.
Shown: 78249 (kWh)
